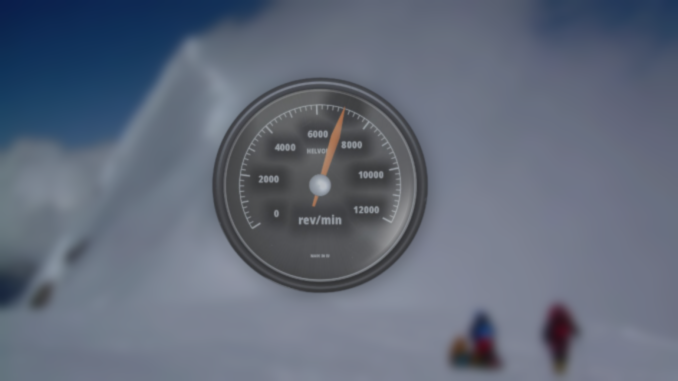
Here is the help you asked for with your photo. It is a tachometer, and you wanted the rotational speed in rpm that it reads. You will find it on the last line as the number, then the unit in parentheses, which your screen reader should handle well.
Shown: 7000 (rpm)
